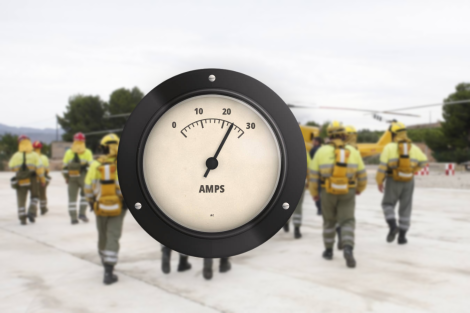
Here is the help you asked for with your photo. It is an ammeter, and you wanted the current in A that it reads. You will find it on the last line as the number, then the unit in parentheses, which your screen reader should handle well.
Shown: 24 (A)
